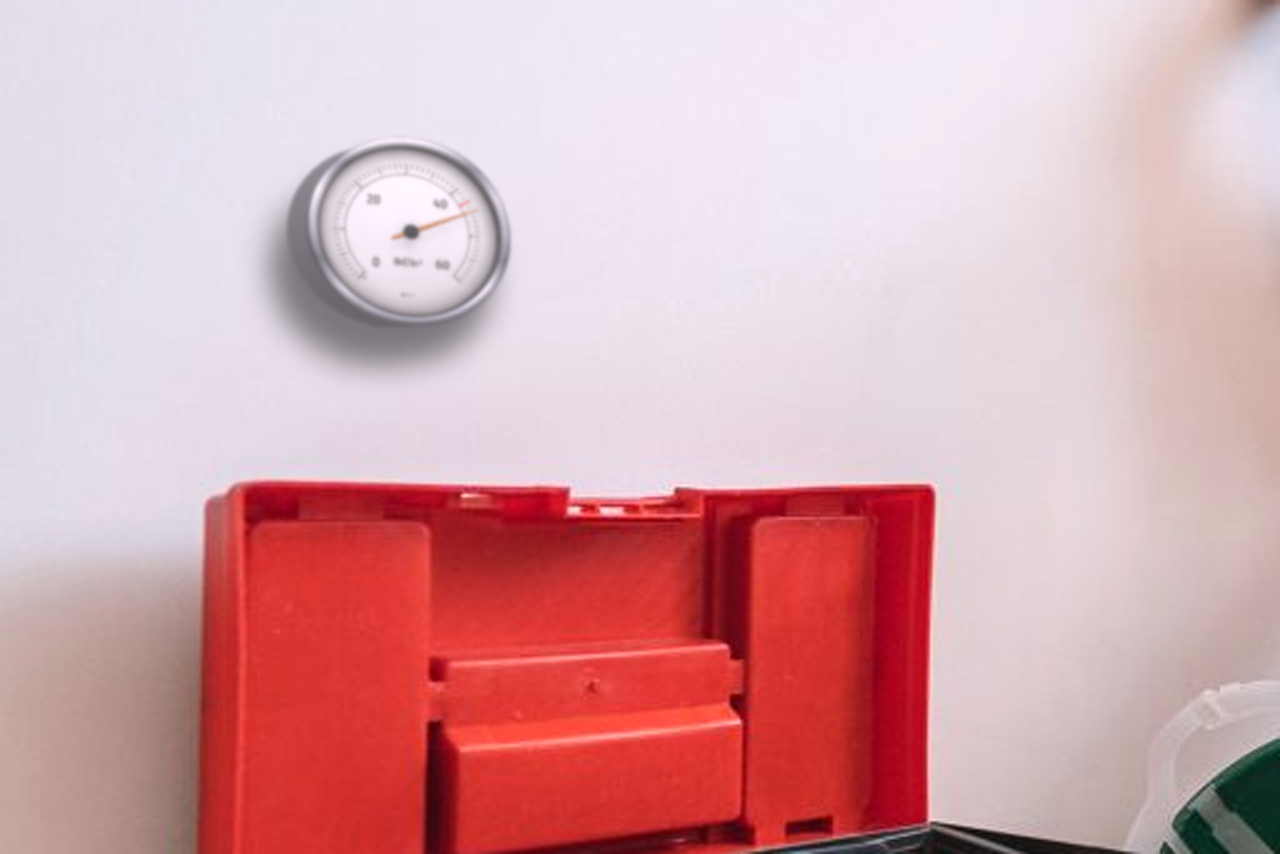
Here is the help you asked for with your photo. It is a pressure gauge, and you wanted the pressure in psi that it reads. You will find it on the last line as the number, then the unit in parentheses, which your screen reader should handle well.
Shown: 45 (psi)
